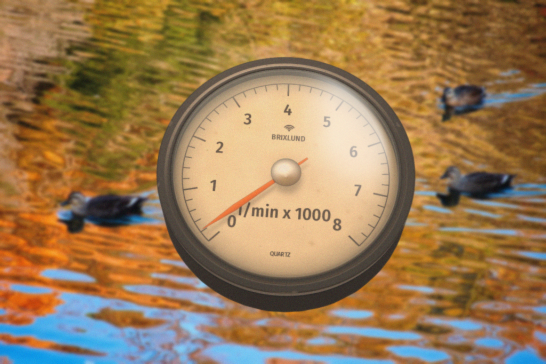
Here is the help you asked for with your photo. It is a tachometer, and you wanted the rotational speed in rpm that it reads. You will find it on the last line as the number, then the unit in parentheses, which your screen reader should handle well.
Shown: 200 (rpm)
